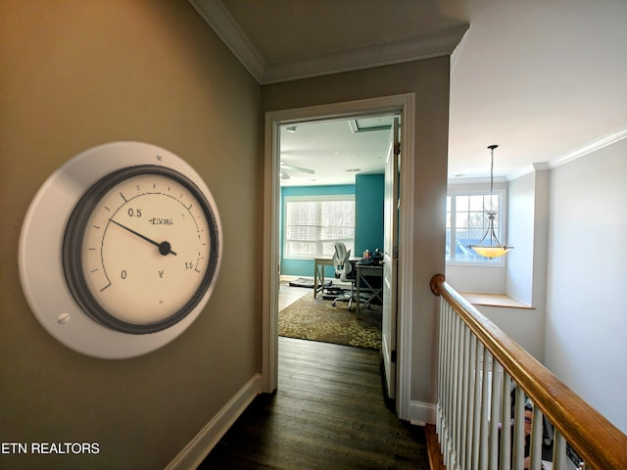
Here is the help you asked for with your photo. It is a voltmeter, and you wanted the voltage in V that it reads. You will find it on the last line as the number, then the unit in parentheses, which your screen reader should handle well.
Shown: 0.35 (V)
